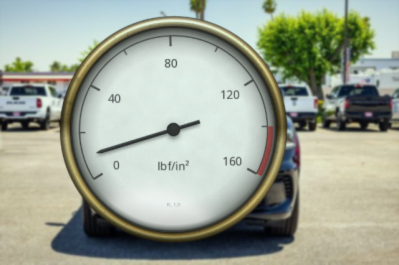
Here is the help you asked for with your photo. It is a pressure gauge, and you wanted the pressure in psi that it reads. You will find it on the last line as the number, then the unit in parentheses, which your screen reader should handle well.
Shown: 10 (psi)
